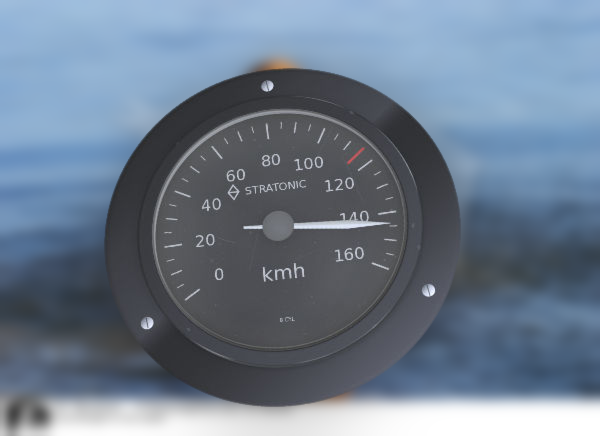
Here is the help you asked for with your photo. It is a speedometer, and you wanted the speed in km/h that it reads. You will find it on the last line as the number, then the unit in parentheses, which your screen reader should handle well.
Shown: 145 (km/h)
